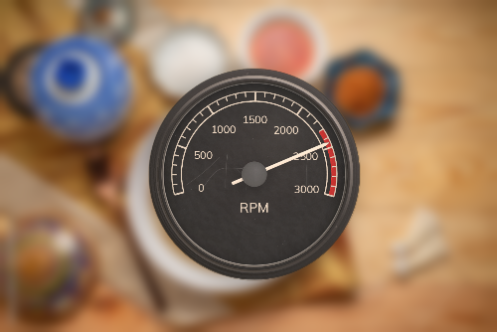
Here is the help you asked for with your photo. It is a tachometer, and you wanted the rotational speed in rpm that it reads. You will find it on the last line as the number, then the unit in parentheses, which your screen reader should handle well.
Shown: 2450 (rpm)
